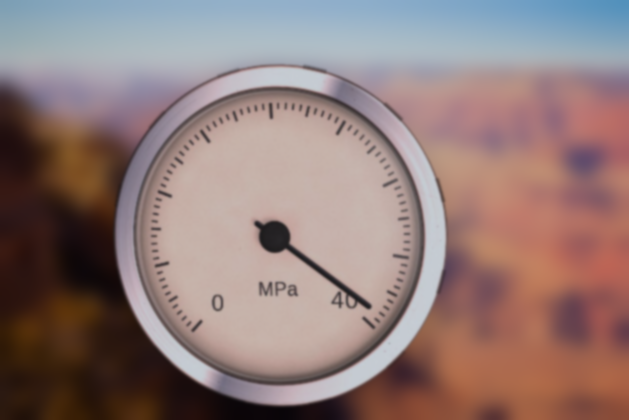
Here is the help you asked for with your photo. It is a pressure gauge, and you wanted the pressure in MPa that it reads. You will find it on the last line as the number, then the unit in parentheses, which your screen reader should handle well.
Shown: 39 (MPa)
